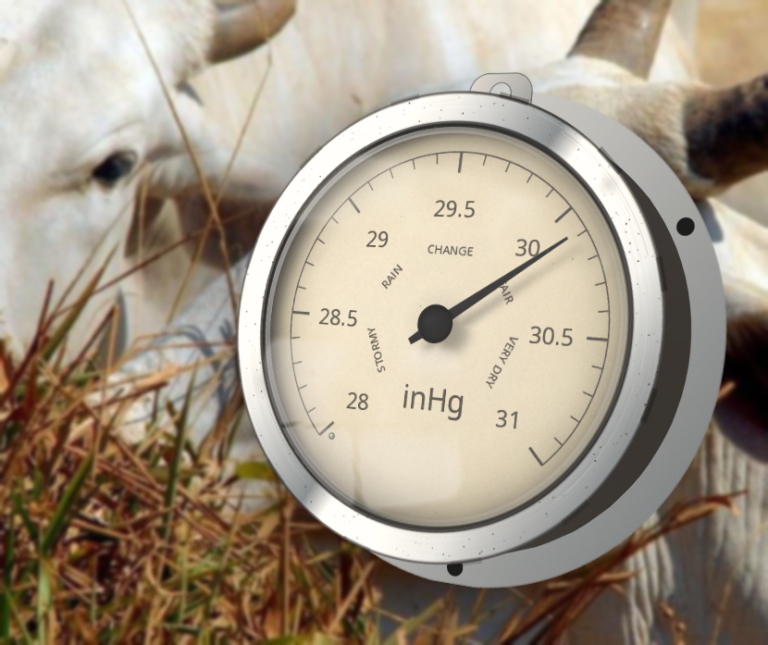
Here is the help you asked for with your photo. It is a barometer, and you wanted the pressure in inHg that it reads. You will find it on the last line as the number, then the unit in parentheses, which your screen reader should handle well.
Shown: 30.1 (inHg)
